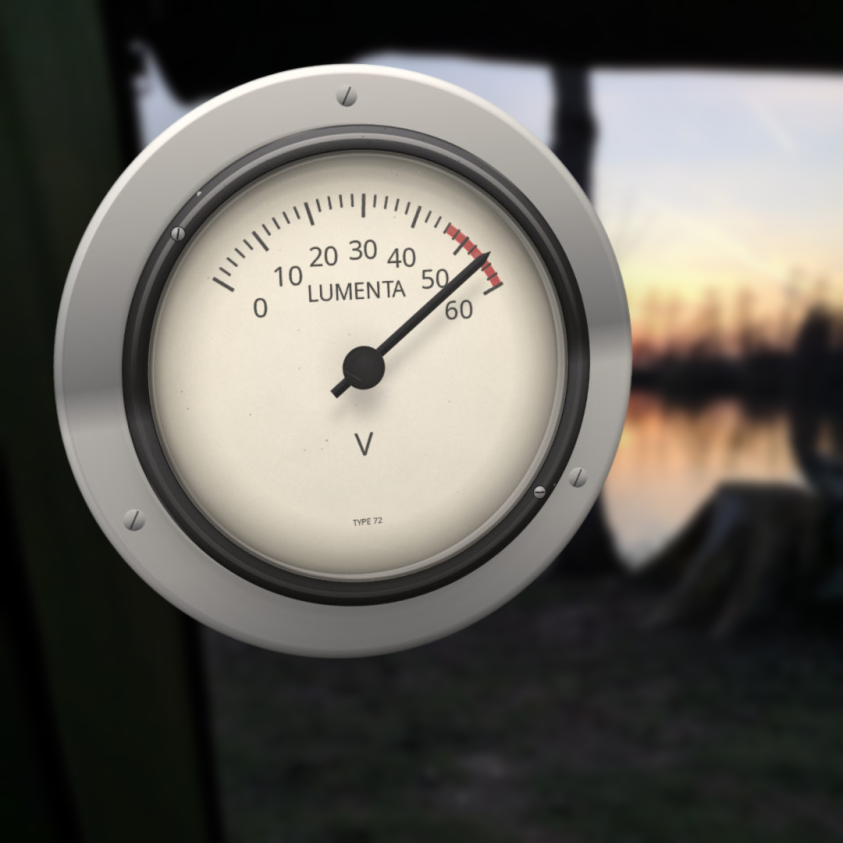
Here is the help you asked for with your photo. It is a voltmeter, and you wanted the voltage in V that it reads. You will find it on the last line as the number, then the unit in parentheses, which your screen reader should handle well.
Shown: 54 (V)
